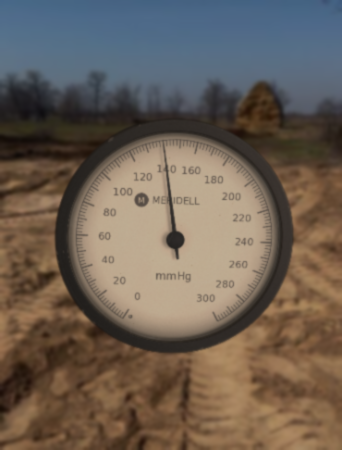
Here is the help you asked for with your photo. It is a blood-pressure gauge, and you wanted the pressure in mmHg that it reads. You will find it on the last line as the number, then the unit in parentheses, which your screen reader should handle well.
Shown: 140 (mmHg)
